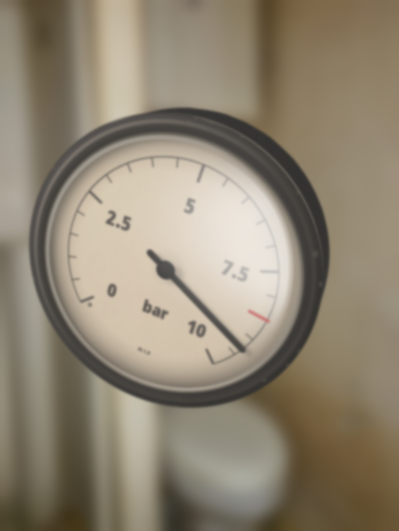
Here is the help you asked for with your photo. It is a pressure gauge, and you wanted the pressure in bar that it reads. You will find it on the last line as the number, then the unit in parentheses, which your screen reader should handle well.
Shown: 9.25 (bar)
